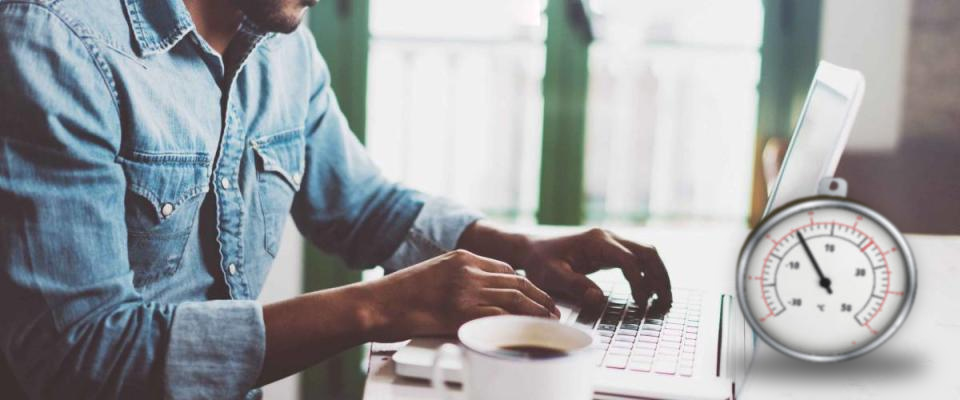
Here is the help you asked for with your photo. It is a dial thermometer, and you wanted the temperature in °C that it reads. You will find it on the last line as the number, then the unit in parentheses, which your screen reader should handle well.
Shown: 0 (°C)
